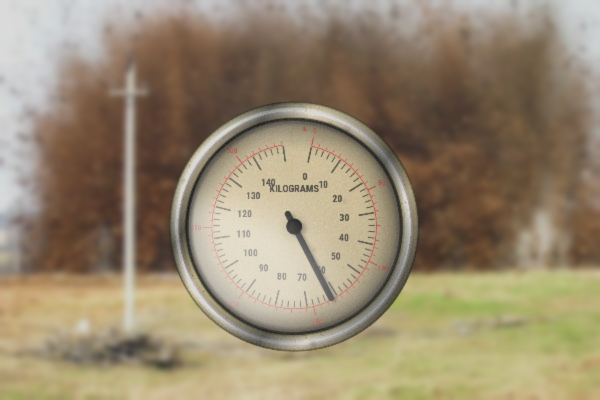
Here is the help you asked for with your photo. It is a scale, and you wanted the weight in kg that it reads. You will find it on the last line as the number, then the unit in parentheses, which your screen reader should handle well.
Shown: 62 (kg)
